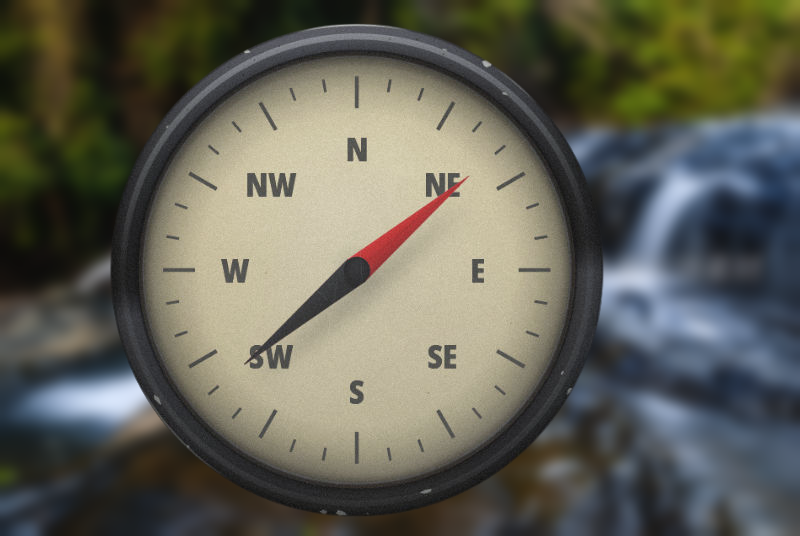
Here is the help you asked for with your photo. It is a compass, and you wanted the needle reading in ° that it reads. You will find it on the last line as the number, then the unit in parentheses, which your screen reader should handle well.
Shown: 50 (°)
